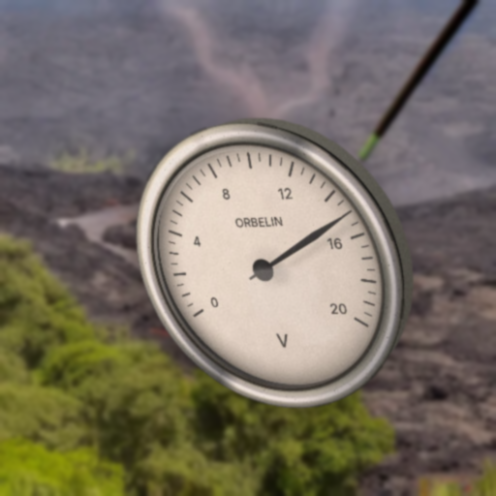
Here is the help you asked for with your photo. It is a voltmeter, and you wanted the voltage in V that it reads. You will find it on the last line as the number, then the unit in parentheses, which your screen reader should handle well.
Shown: 15 (V)
